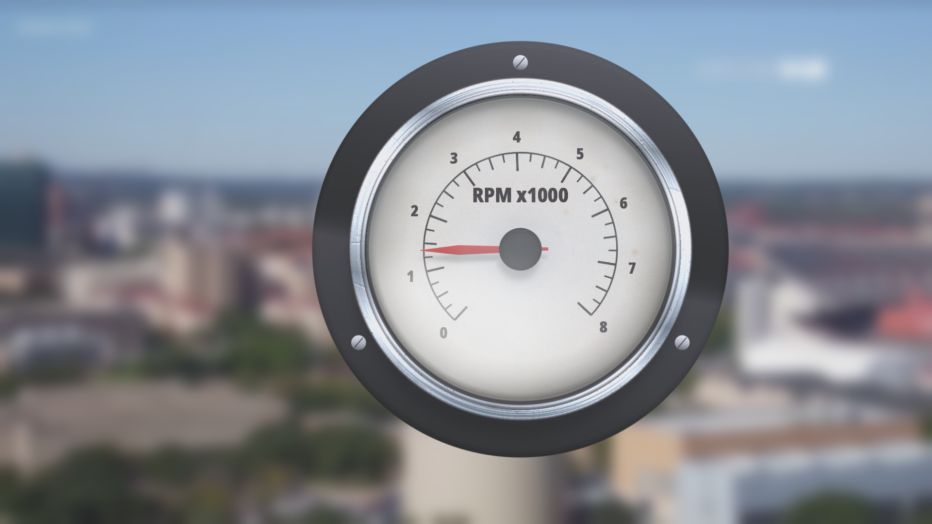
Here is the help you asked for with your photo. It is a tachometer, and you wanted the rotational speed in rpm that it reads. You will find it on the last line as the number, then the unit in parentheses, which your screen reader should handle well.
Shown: 1375 (rpm)
